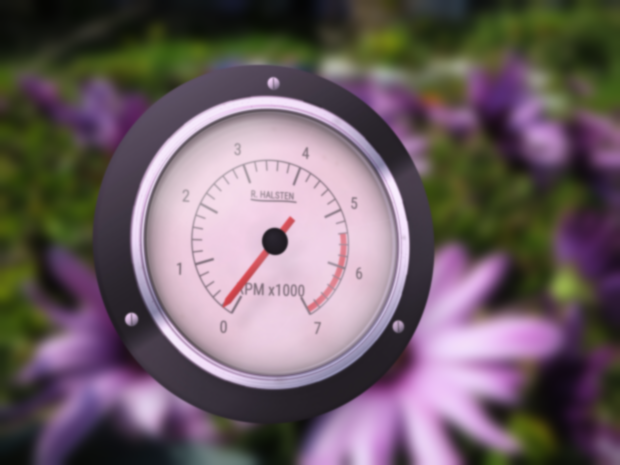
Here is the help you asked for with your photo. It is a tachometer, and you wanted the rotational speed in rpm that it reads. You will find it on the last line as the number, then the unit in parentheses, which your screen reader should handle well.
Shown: 200 (rpm)
